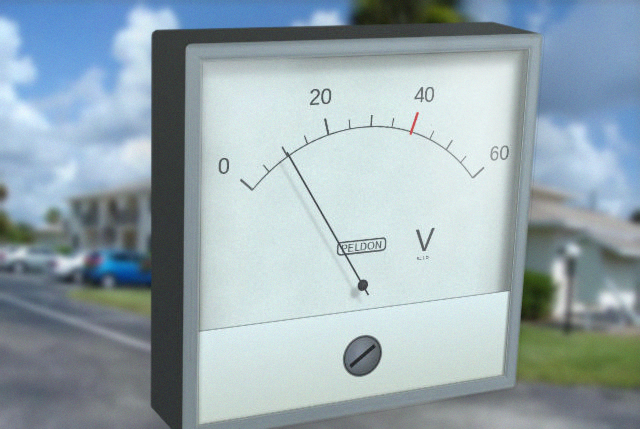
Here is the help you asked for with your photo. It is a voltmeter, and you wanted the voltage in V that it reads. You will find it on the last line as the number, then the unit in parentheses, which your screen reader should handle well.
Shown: 10 (V)
